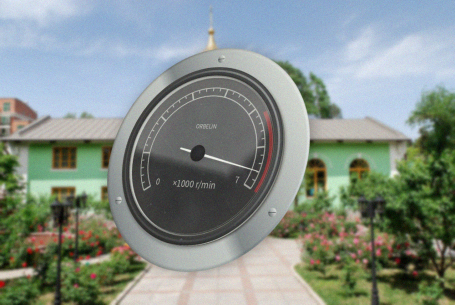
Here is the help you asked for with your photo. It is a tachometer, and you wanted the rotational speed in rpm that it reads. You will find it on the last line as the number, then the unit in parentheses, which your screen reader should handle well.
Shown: 6600 (rpm)
